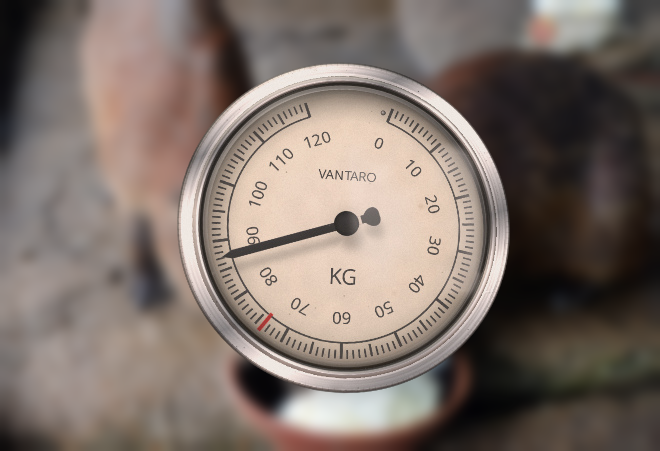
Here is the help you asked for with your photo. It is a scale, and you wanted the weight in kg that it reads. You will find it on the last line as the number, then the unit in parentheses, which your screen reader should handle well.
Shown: 87 (kg)
